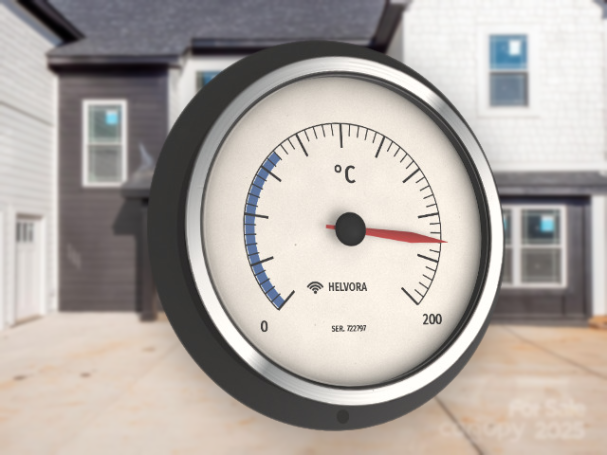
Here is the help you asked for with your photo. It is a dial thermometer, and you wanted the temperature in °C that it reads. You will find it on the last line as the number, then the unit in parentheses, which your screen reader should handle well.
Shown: 172 (°C)
